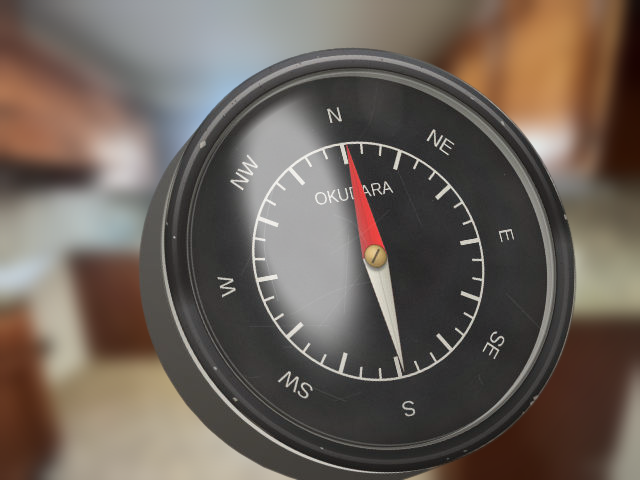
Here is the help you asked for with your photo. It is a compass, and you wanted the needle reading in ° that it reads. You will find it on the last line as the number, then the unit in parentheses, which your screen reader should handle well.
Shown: 0 (°)
